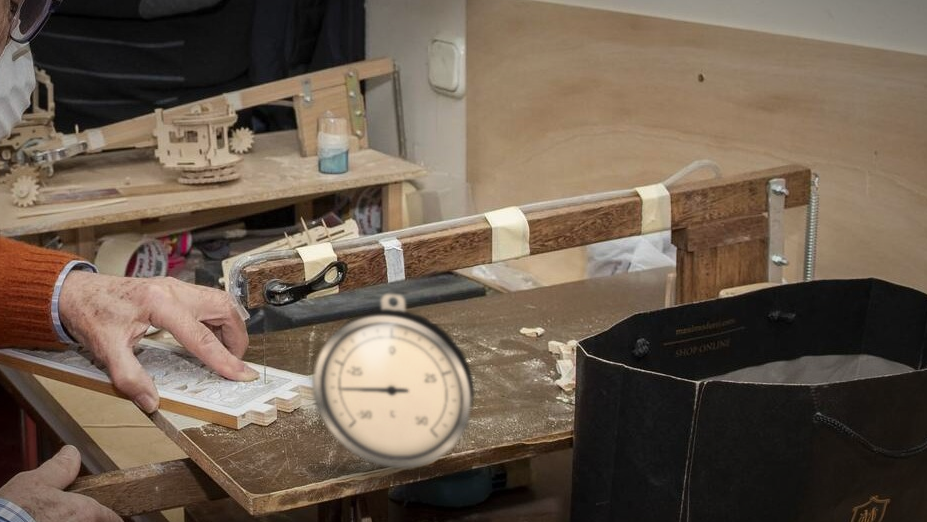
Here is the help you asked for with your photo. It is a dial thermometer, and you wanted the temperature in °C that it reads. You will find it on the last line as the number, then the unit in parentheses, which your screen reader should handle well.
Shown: -35 (°C)
